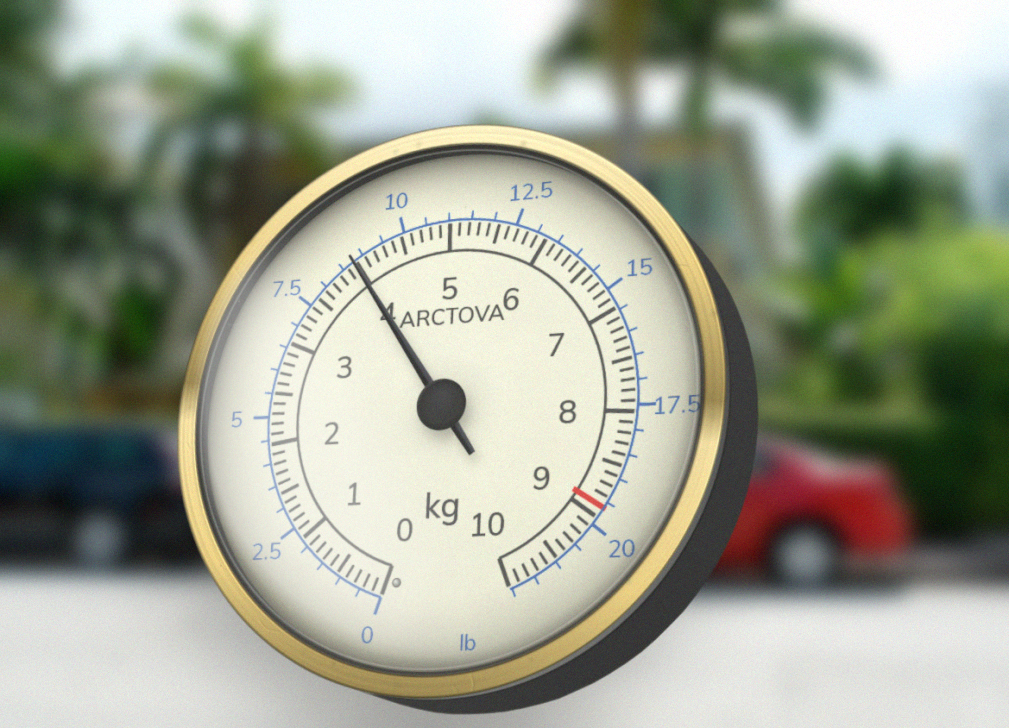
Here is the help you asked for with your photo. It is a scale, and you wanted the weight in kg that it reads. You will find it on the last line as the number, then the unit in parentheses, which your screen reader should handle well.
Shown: 4 (kg)
